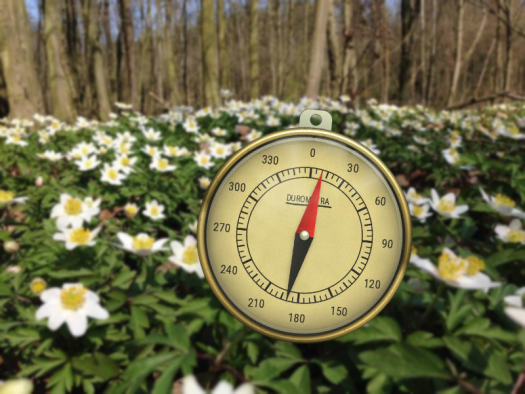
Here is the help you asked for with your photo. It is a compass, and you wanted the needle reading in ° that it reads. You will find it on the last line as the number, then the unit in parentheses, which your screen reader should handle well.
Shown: 10 (°)
